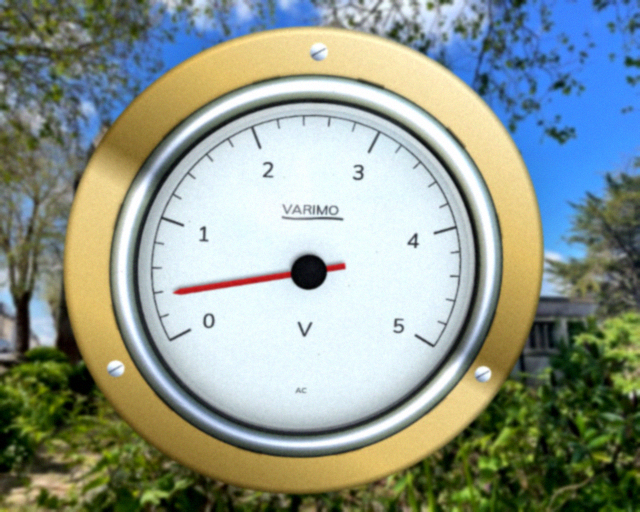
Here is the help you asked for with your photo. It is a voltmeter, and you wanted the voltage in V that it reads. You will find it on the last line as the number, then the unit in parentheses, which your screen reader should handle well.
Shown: 0.4 (V)
